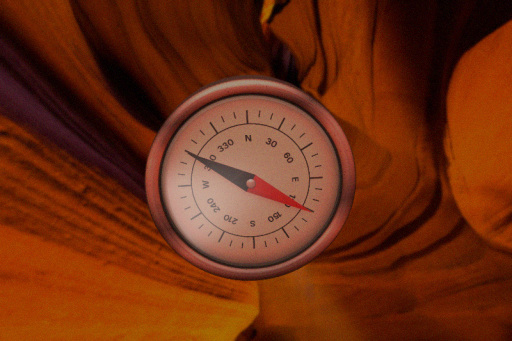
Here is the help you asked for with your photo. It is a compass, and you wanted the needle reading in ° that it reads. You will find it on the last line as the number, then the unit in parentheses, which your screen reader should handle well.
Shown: 120 (°)
